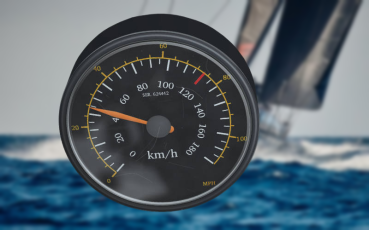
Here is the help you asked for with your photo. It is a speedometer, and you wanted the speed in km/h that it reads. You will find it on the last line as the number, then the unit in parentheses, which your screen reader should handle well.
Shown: 45 (km/h)
